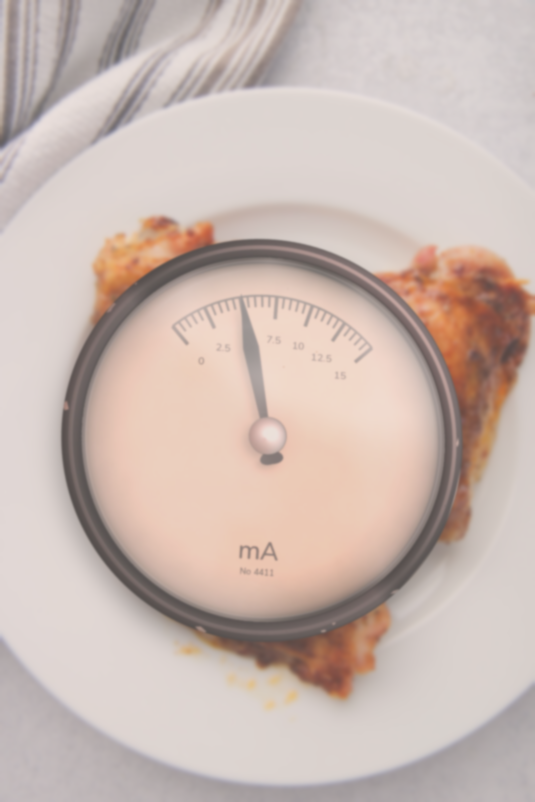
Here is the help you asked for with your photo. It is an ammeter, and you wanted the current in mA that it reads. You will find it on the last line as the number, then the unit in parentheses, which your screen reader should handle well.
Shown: 5 (mA)
